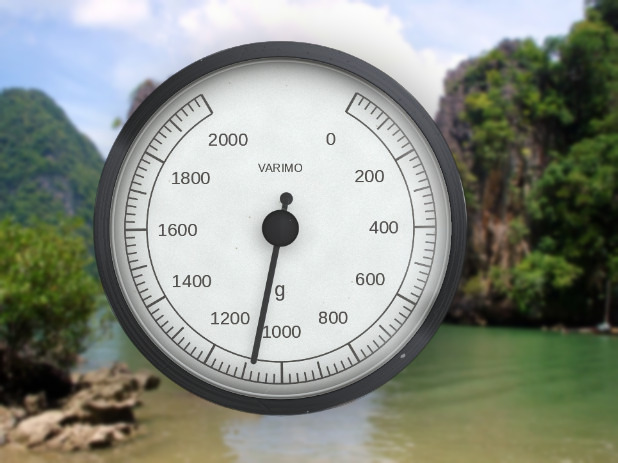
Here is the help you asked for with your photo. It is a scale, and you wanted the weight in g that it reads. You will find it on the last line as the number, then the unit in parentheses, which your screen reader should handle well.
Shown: 1080 (g)
